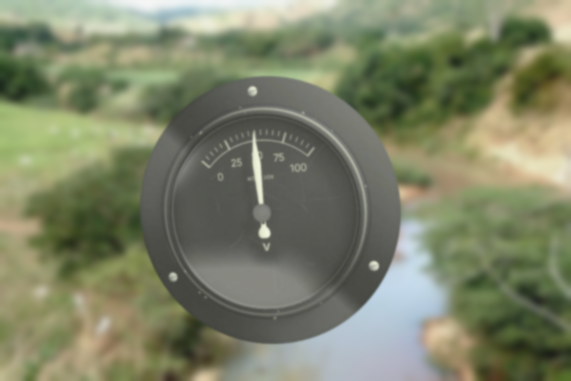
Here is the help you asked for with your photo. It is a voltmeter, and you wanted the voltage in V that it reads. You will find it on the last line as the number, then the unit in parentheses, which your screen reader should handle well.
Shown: 50 (V)
